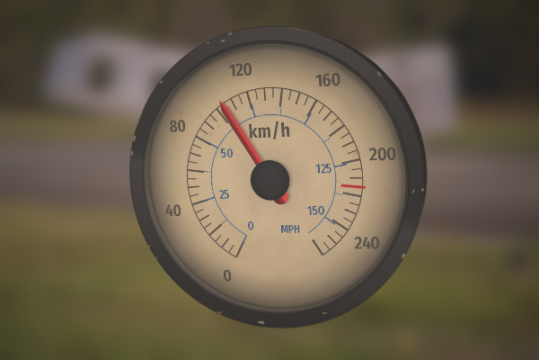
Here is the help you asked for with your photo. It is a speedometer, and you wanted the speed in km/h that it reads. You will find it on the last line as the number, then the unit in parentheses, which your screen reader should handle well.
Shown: 105 (km/h)
